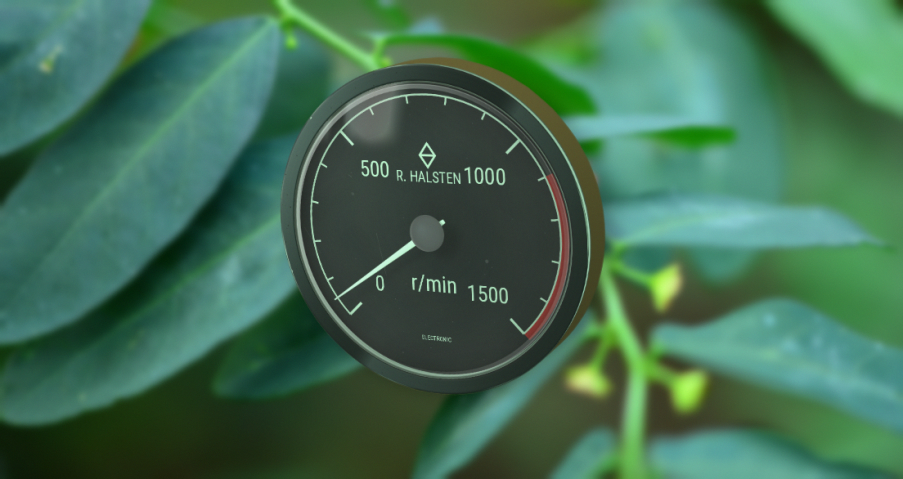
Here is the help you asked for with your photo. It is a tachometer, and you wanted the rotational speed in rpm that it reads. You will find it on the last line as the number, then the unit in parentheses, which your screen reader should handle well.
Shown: 50 (rpm)
